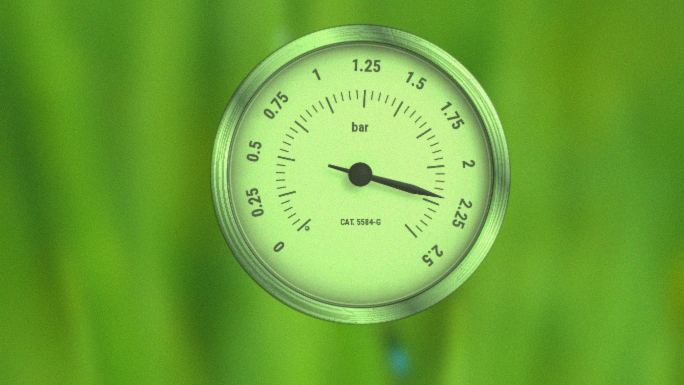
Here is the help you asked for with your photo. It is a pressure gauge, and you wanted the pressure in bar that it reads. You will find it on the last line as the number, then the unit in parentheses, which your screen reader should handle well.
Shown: 2.2 (bar)
